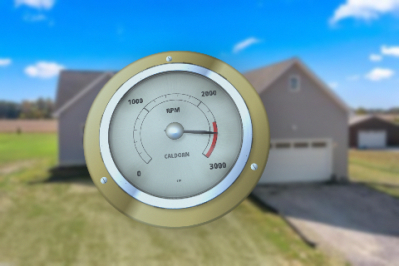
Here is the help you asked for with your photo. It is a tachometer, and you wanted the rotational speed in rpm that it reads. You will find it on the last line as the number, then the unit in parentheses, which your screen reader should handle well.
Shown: 2600 (rpm)
